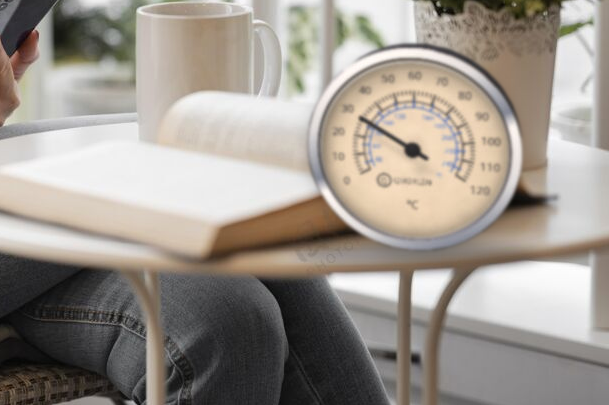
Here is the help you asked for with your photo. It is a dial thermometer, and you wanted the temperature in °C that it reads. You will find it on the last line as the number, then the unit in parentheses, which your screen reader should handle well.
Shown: 30 (°C)
